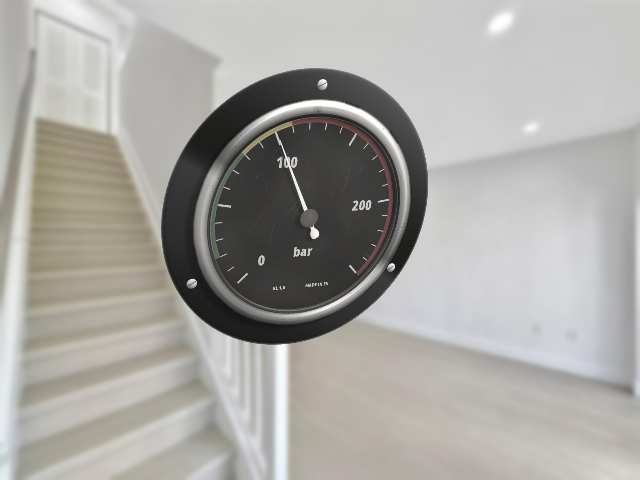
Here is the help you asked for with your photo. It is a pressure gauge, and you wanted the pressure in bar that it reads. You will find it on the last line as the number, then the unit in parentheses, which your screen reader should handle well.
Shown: 100 (bar)
